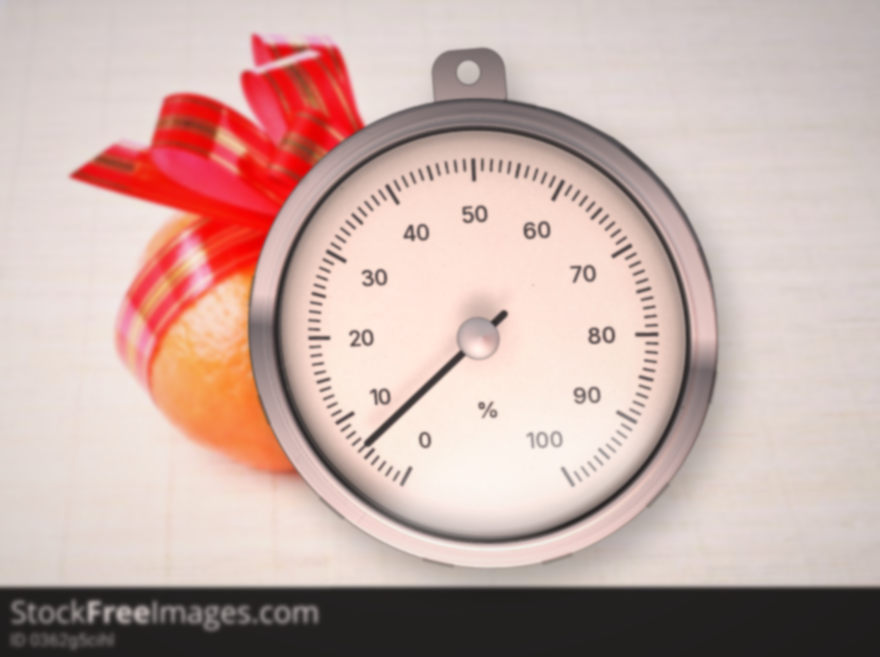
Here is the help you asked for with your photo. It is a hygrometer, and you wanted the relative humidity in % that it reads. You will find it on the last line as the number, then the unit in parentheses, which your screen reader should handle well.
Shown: 6 (%)
